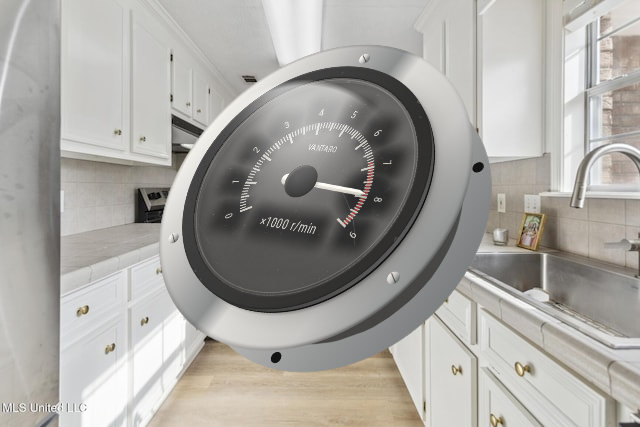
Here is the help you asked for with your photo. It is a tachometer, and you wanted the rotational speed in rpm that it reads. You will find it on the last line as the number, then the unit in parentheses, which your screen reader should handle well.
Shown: 8000 (rpm)
